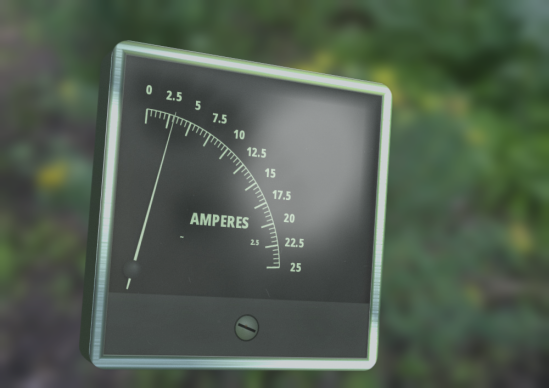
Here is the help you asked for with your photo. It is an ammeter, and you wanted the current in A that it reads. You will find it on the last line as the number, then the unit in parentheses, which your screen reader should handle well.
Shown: 3 (A)
